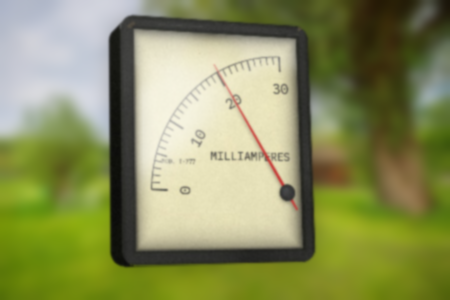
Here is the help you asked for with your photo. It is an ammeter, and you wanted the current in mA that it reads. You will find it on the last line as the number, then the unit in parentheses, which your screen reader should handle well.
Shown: 20 (mA)
